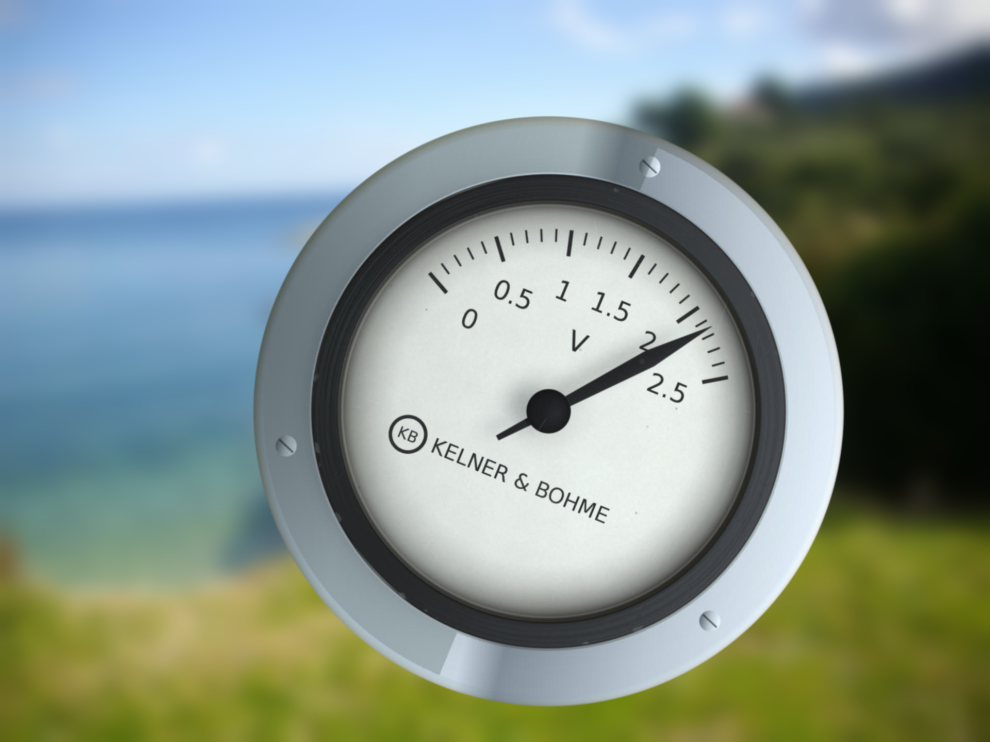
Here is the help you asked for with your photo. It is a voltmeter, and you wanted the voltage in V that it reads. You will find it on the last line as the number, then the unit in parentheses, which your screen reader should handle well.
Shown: 2.15 (V)
